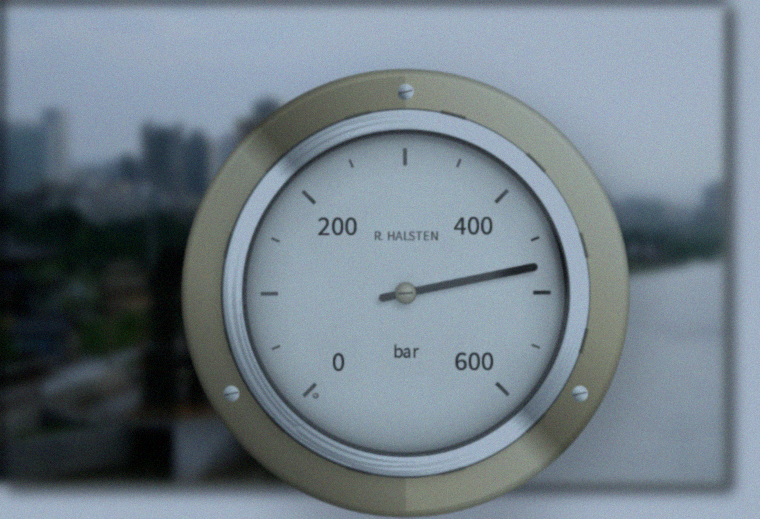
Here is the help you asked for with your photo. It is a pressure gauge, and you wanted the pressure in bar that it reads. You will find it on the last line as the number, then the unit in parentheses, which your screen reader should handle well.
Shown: 475 (bar)
